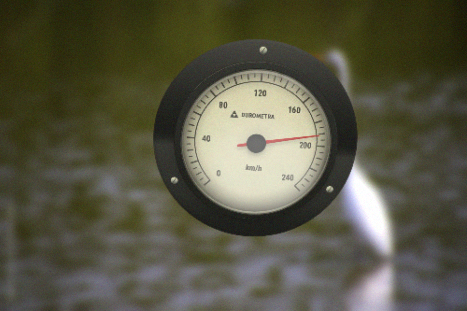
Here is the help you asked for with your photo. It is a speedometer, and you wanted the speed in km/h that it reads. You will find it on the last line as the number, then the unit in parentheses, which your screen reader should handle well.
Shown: 190 (km/h)
